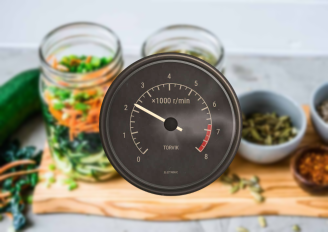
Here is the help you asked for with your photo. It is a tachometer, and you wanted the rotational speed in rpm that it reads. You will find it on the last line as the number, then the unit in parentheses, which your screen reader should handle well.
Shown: 2250 (rpm)
